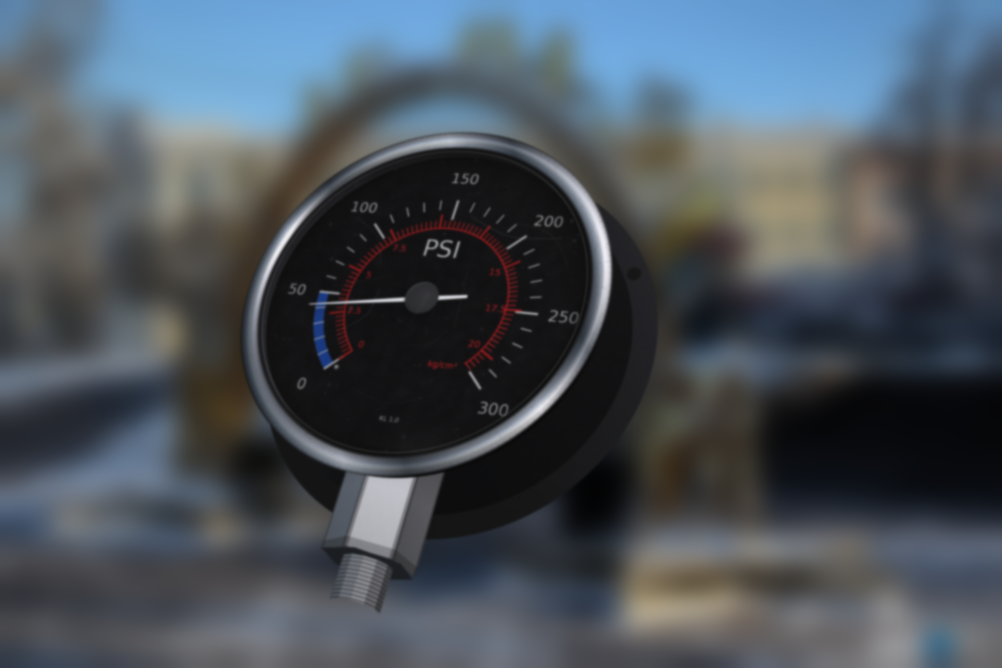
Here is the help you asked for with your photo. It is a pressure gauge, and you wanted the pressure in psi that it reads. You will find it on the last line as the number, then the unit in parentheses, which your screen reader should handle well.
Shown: 40 (psi)
